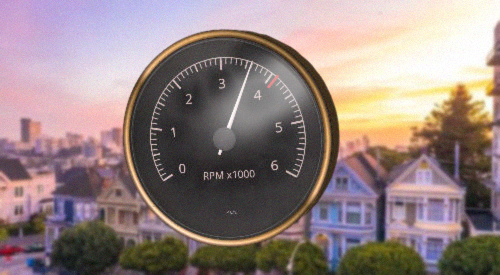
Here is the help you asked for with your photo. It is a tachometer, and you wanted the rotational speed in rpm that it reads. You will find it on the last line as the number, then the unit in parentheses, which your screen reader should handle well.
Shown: 3600 (rpm)
